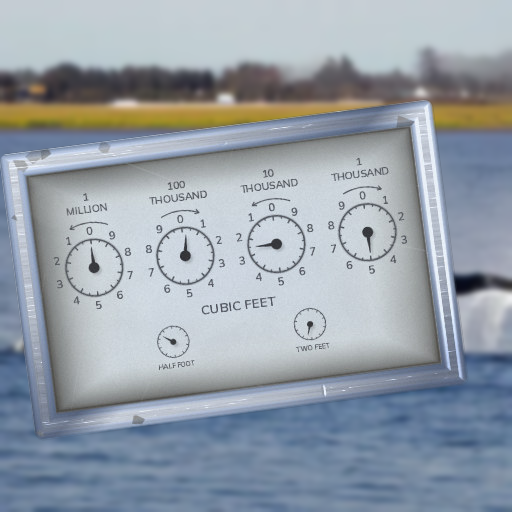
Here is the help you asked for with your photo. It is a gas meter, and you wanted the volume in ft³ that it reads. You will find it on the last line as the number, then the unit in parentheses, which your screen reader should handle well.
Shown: 2500 (ft³)
